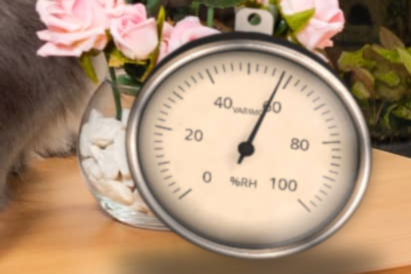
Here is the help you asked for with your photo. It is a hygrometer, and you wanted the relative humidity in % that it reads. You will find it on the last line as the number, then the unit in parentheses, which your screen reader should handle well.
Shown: 58 (%)
